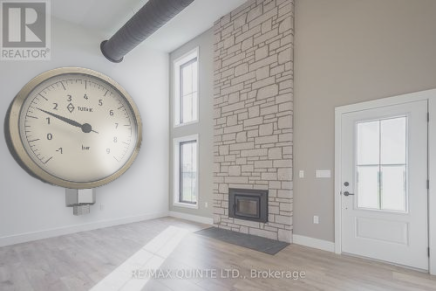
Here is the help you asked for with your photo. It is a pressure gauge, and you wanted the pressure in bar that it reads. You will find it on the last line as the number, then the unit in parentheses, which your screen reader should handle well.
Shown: 1.4 (bar)
